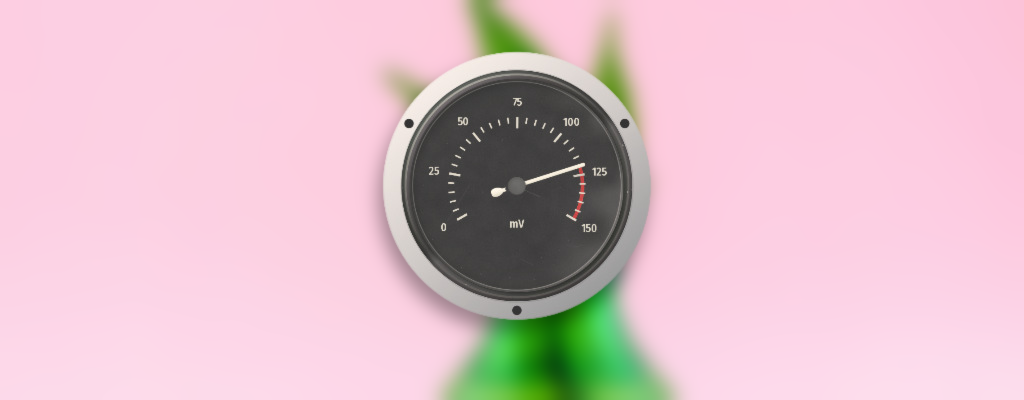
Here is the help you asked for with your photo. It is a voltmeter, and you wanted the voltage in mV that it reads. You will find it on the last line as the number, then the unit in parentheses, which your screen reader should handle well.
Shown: 120 (mV)
